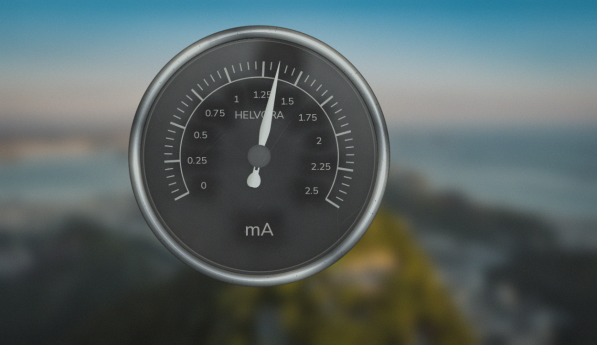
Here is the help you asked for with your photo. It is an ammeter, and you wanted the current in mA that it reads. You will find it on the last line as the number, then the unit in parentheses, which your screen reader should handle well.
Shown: 1.35 (mA)
